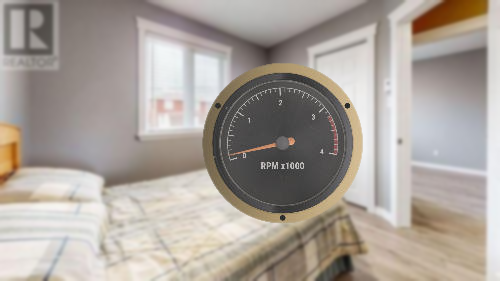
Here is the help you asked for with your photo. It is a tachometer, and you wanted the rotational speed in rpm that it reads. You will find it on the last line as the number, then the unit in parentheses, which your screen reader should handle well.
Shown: 100 (rpm)
